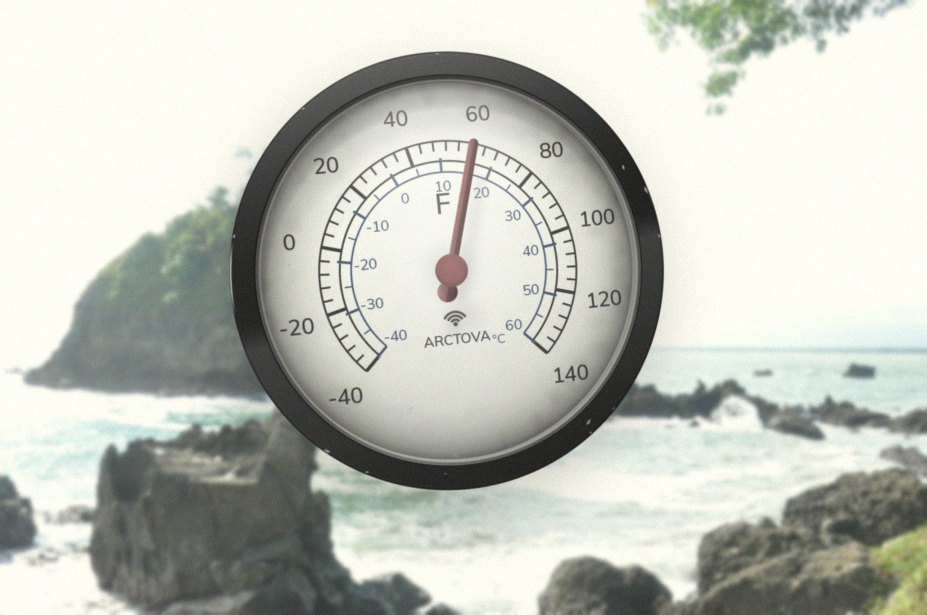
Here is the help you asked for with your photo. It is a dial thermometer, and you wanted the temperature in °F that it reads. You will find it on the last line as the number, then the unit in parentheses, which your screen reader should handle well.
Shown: 60 (°F)
